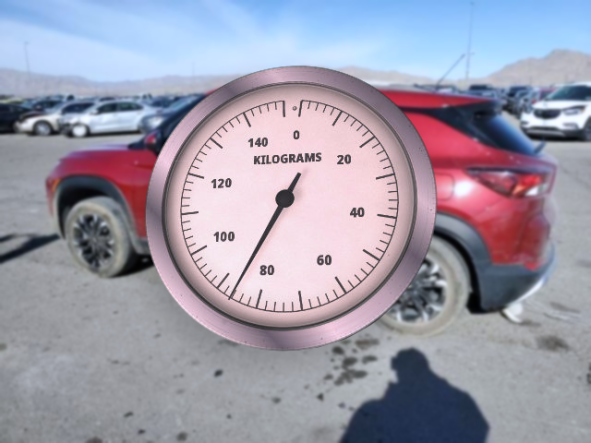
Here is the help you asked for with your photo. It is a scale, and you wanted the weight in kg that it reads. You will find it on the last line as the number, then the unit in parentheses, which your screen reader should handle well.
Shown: 86 (kg)
